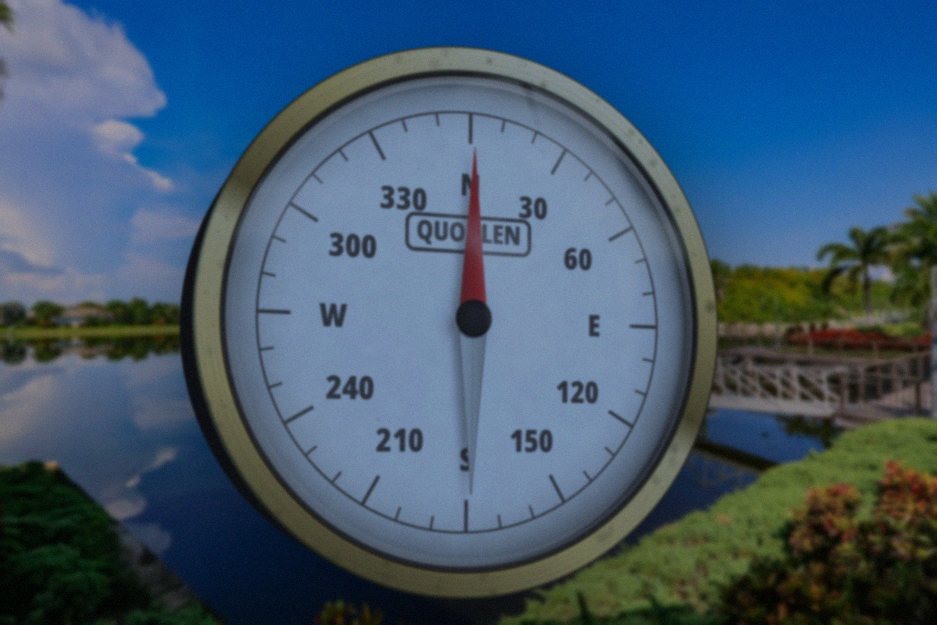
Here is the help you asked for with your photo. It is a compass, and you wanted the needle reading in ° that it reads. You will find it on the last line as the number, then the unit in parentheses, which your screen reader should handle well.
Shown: 0 (°)
